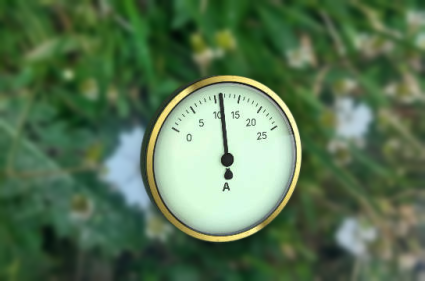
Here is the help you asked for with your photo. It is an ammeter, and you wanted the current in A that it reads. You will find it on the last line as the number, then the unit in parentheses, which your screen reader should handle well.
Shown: 11 (A)
